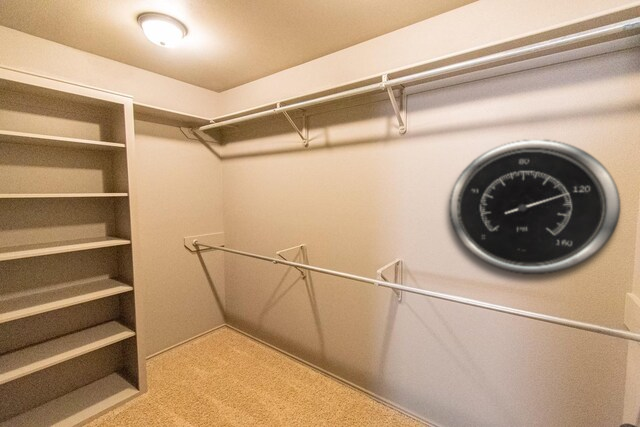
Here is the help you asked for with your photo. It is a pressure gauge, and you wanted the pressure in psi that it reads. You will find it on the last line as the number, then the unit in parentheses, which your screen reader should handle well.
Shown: 120 (psi)
